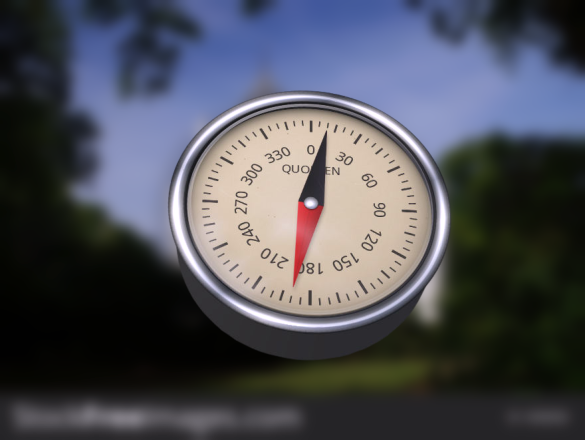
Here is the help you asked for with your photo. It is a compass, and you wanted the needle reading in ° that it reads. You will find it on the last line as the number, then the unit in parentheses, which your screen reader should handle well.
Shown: 190 (°)
